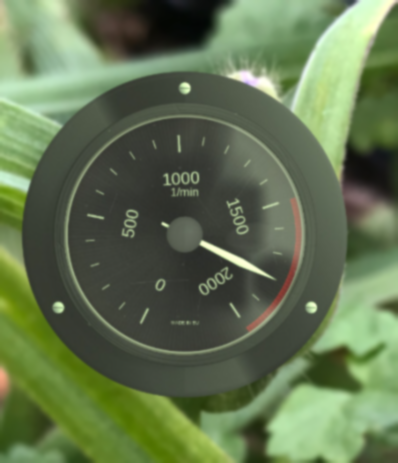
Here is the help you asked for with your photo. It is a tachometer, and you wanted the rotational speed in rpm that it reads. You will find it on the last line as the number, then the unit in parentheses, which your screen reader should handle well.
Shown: 1800 (rpm)
